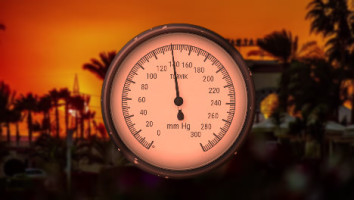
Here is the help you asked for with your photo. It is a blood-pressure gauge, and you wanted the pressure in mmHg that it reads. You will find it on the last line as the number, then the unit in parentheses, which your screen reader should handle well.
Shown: 140 (mmHg)
